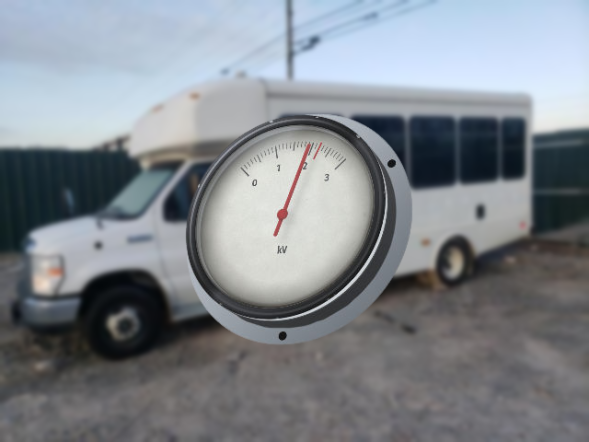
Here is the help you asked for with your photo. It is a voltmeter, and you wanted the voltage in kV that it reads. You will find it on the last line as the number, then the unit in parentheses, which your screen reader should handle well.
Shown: 2 (kV)
